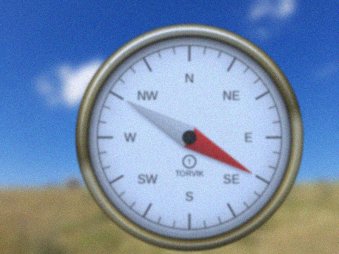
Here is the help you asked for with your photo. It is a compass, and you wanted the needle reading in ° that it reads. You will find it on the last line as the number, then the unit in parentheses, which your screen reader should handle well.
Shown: 120 (°)
